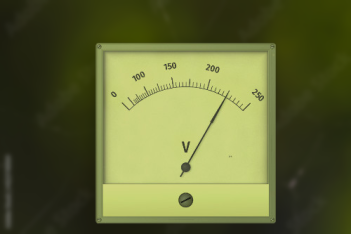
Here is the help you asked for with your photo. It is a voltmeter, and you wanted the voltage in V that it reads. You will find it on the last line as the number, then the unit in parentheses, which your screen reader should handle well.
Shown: 225 (V)
